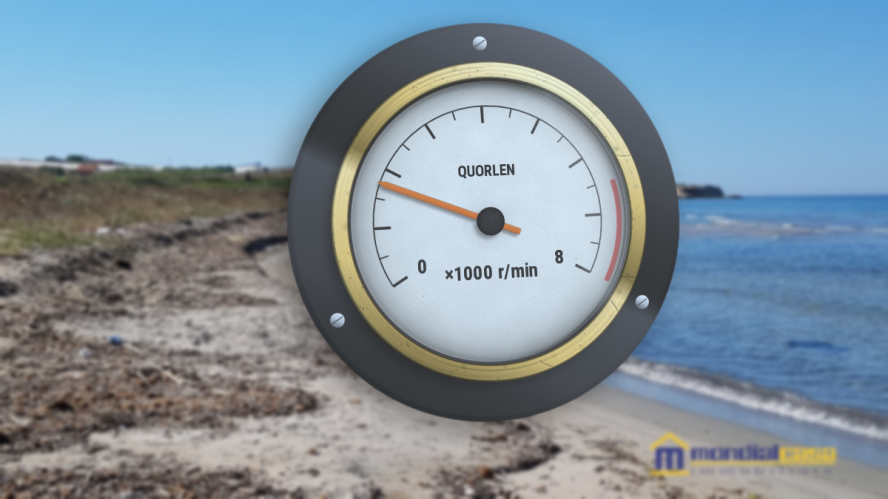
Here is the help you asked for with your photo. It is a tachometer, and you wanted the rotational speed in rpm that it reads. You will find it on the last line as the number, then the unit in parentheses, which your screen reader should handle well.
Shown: 1750 (rpm)
